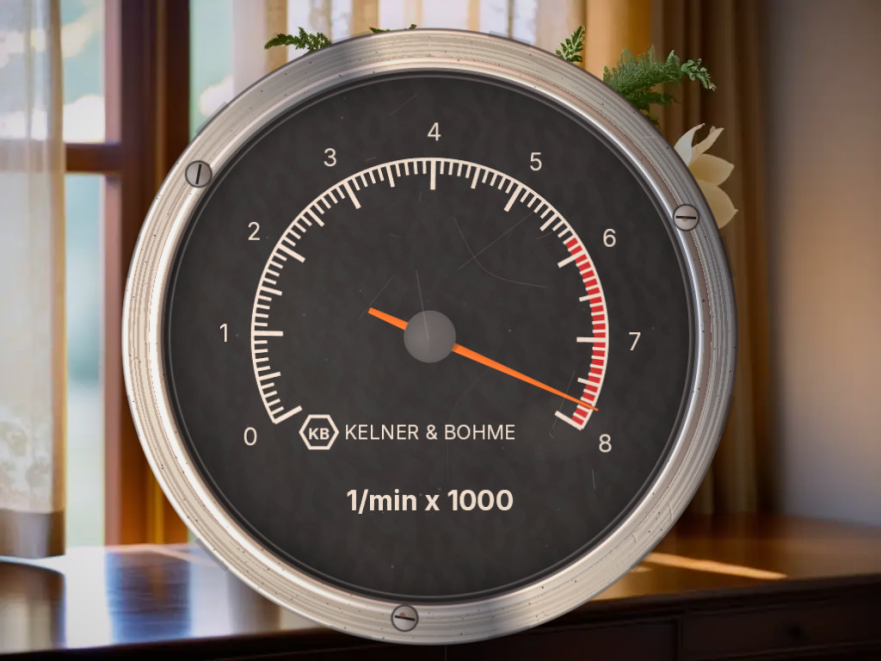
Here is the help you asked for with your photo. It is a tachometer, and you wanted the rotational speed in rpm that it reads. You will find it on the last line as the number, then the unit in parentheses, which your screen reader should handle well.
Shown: 7750 (rpm)
